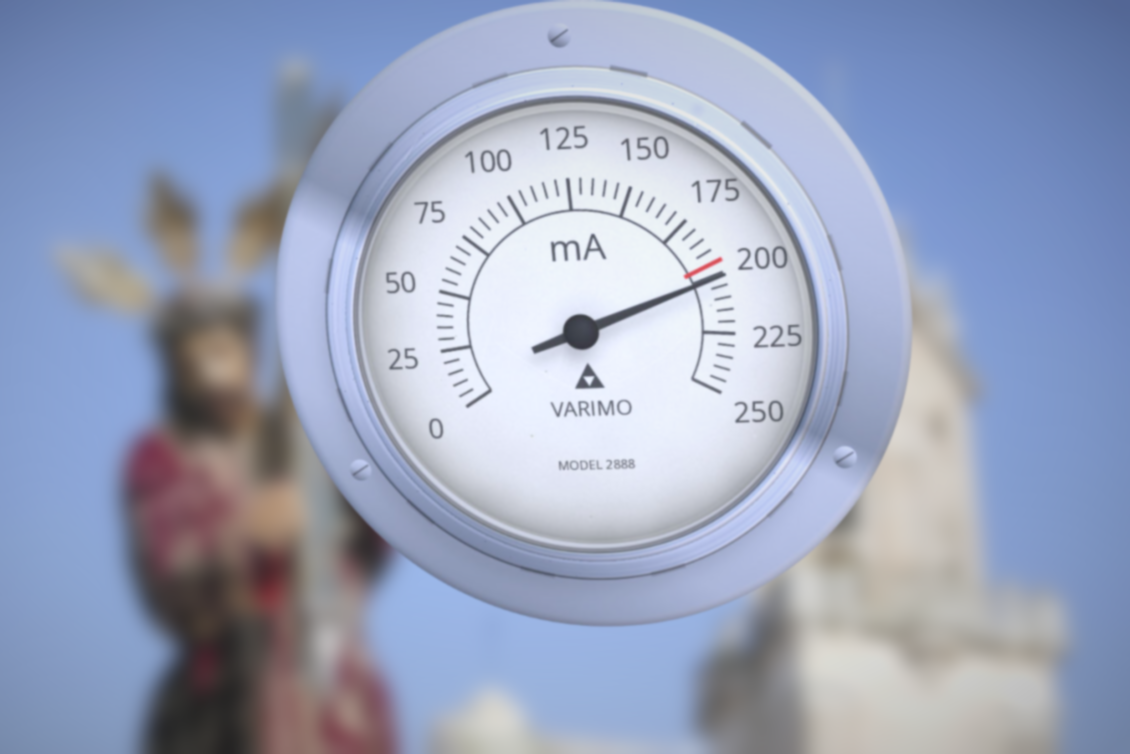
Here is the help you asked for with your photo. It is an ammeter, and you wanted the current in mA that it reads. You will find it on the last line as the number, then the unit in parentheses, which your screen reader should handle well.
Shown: 200 (mA)
